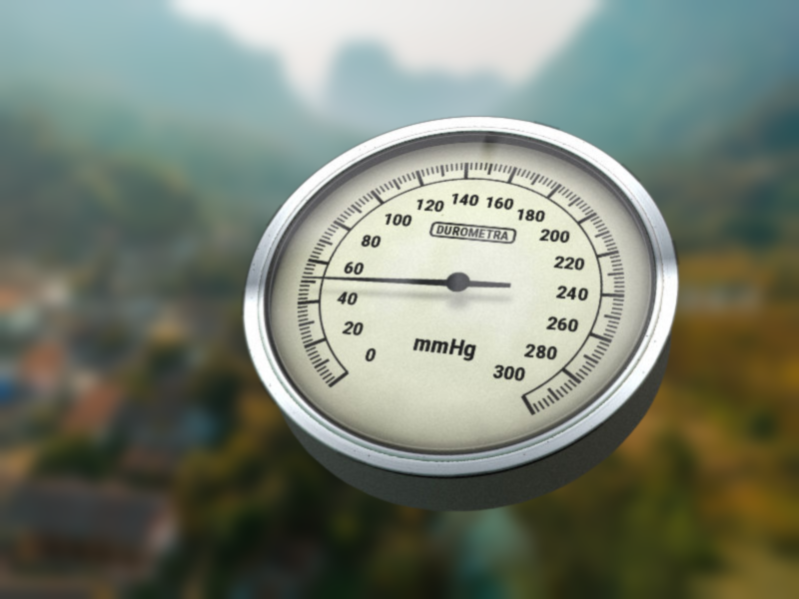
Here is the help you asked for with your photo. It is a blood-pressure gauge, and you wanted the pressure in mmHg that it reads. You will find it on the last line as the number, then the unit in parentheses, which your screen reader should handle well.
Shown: 50 (mmHg)
